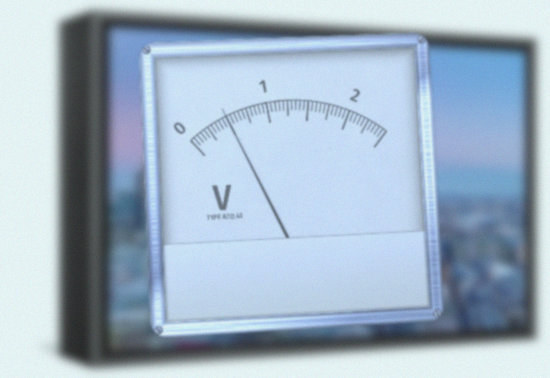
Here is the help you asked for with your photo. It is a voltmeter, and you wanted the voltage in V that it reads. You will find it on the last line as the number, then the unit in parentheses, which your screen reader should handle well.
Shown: 0.5 (V)
